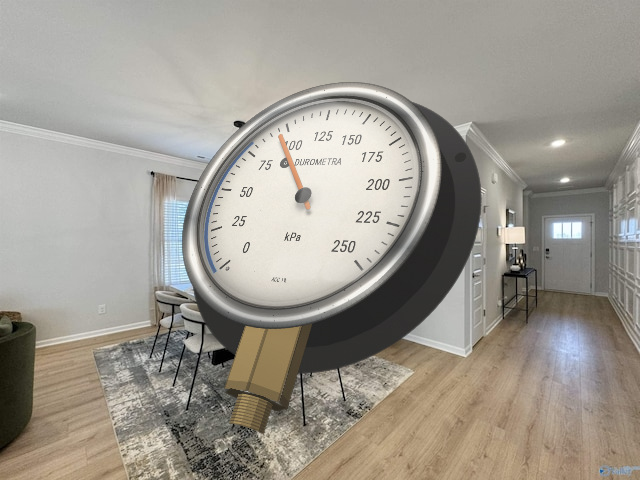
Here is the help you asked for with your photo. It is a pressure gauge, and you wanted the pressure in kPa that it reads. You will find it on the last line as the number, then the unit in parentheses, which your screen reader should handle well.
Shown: 95 (kPa)
